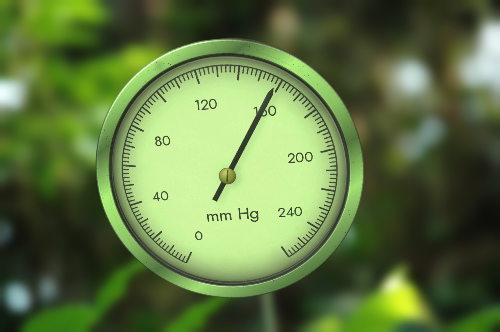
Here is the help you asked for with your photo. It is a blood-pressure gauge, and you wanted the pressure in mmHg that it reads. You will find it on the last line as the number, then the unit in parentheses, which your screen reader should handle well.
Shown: 158 (mmHg)
